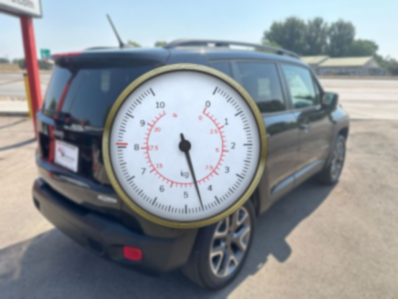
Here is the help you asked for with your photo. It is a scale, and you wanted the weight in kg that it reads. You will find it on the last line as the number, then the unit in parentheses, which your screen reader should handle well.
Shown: 4.5 (kg)
